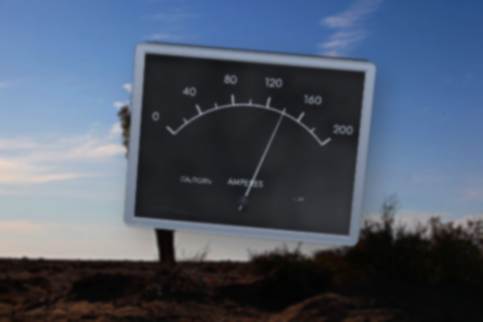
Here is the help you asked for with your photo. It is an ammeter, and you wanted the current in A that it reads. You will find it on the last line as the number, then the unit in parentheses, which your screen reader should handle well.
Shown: 140 (A)
